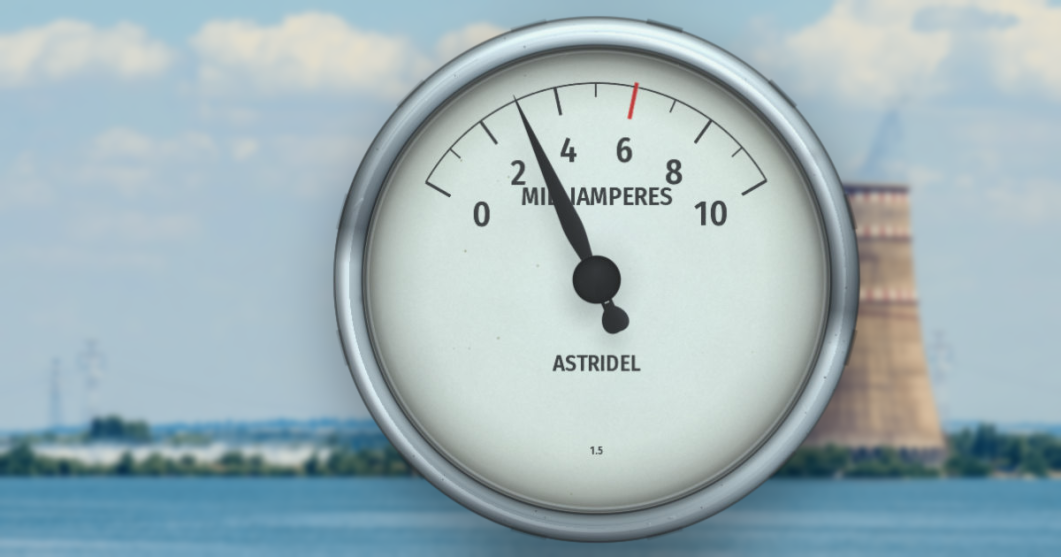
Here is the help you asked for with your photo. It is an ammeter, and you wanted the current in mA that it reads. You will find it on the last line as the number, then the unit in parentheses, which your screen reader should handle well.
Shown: 3 (mA)
